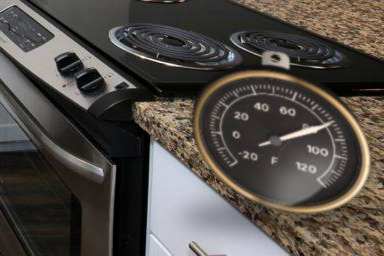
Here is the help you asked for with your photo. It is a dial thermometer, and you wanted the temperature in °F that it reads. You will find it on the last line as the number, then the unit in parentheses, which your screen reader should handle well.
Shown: 80 (°F)
